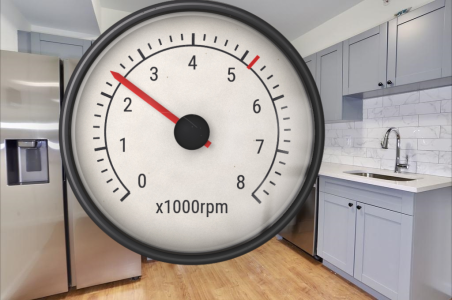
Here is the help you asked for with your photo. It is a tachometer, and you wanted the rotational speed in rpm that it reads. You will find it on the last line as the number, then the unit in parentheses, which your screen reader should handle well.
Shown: 2400 (rpm)
